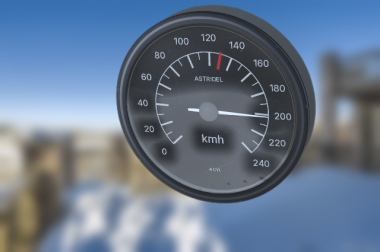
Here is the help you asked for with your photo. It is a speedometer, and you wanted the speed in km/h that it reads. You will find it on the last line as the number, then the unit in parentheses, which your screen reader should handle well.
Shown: 200 (km/h)
